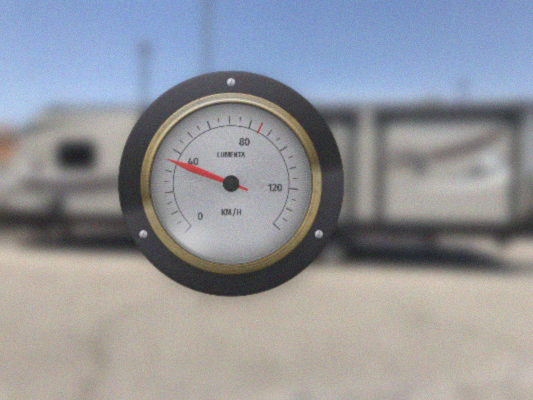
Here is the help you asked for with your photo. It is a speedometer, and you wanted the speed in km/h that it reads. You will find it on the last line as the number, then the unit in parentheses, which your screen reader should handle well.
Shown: 35 (km/h)
